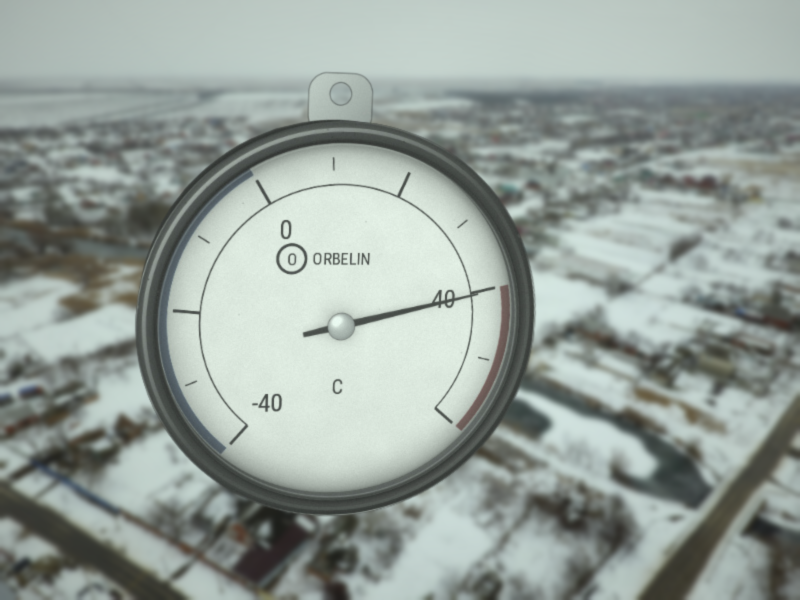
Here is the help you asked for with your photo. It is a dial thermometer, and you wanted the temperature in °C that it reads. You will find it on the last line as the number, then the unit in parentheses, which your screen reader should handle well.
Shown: 40 (°C)
